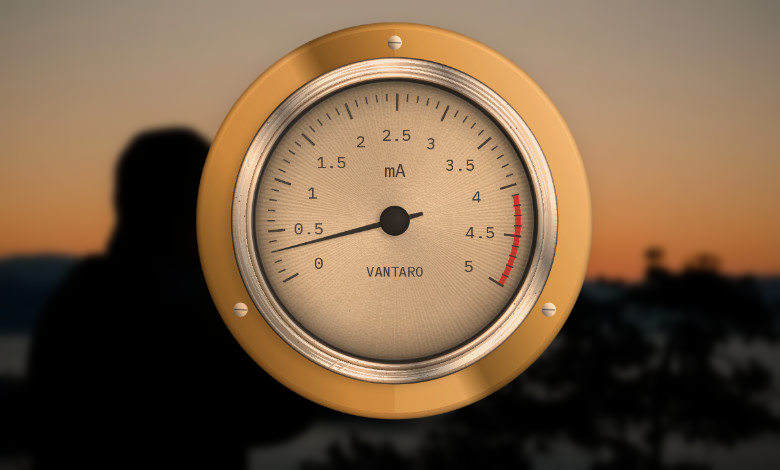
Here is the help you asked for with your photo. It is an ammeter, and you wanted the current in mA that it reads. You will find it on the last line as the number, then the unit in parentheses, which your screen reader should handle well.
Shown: 0.3 (mA)
